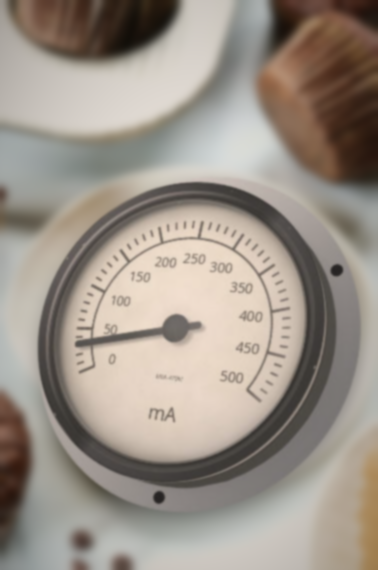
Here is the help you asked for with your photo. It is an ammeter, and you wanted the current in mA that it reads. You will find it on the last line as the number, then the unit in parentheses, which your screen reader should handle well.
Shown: 30 (mA)
